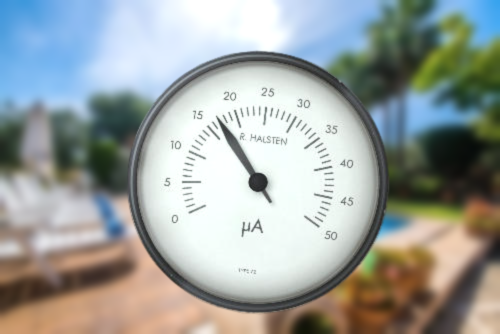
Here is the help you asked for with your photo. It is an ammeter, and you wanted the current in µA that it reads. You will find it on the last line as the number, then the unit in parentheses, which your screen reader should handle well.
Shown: 17 (µA)
